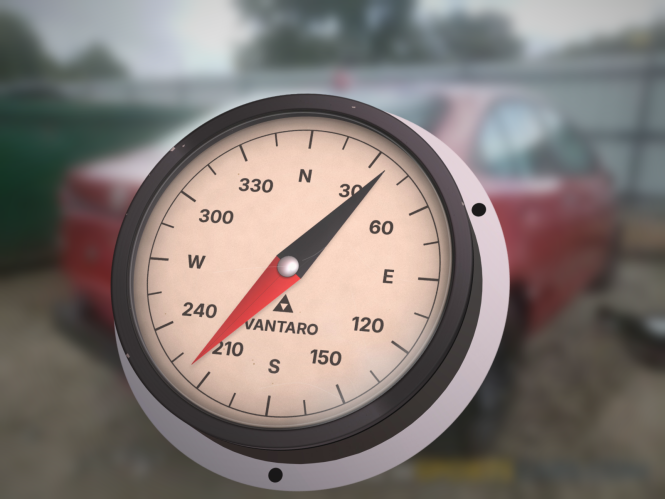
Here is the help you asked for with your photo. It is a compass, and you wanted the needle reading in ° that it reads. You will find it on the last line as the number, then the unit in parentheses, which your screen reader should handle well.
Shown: 217.5 (°)
